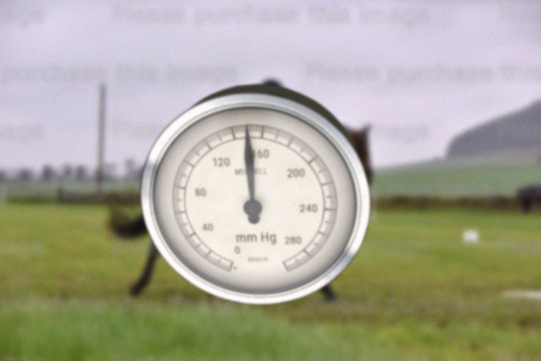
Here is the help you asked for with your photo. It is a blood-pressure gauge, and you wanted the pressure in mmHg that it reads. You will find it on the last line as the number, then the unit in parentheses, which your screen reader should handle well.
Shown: 150 (mmHg)
